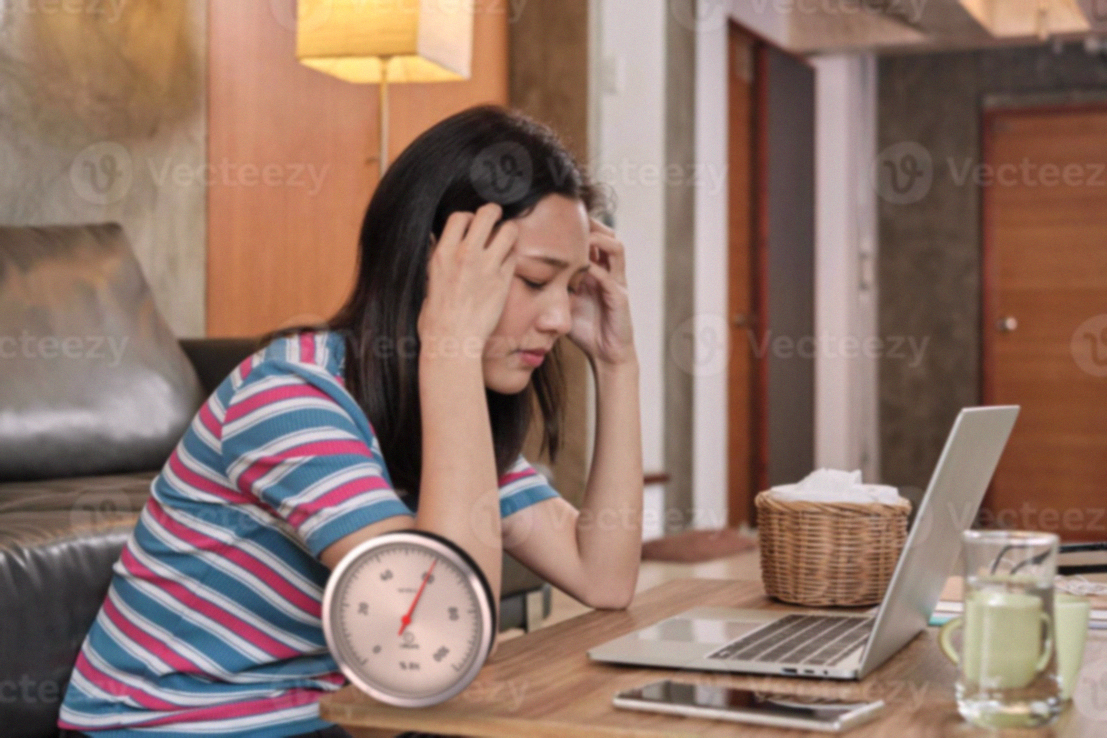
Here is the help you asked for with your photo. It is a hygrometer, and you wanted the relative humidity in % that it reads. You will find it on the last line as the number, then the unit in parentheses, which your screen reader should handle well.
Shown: 60 (%)
